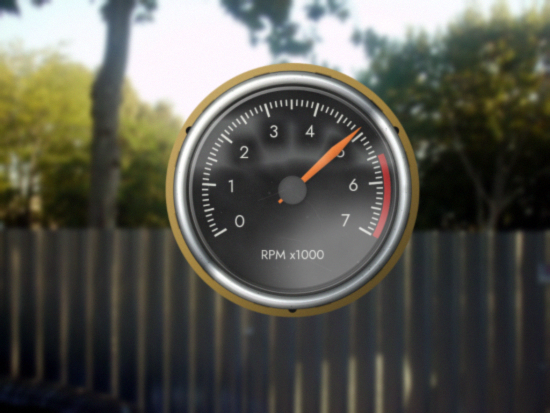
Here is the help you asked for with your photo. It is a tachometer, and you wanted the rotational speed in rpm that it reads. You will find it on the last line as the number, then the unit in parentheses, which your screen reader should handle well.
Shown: 4900 (rpm)
